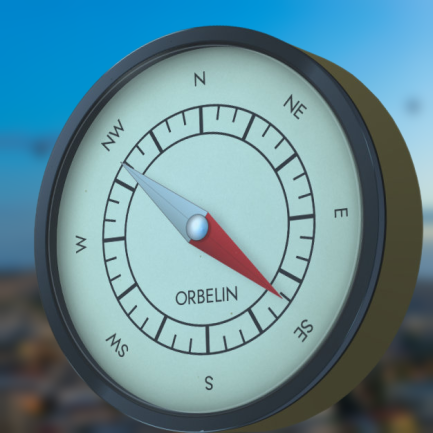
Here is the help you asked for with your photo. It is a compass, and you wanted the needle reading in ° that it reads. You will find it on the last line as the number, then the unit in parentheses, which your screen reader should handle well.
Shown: 130 (°)
